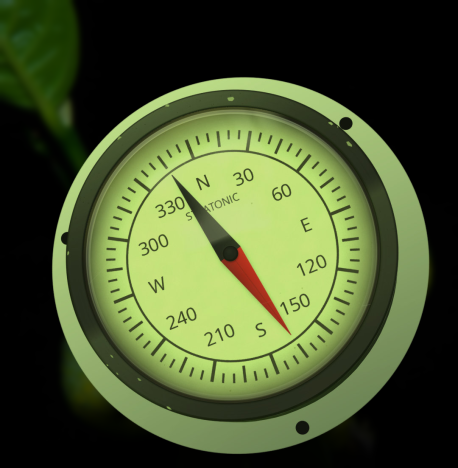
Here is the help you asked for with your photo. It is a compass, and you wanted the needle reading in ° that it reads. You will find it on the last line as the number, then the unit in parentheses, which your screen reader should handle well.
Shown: 165 (°)
